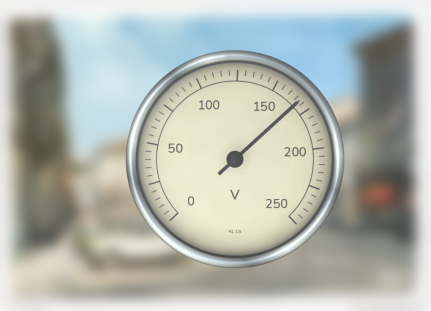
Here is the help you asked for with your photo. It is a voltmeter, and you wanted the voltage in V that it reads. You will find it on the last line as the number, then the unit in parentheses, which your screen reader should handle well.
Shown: 167.5 (V)
